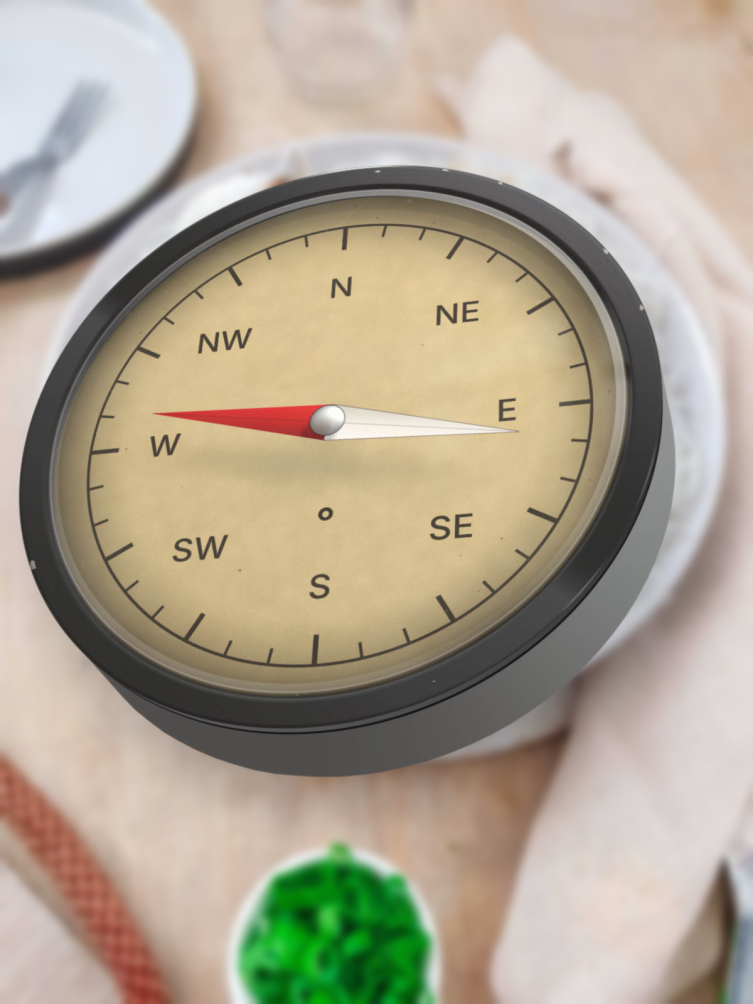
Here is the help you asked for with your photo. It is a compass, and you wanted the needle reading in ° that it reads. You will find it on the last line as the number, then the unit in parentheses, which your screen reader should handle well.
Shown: 280 (°)
